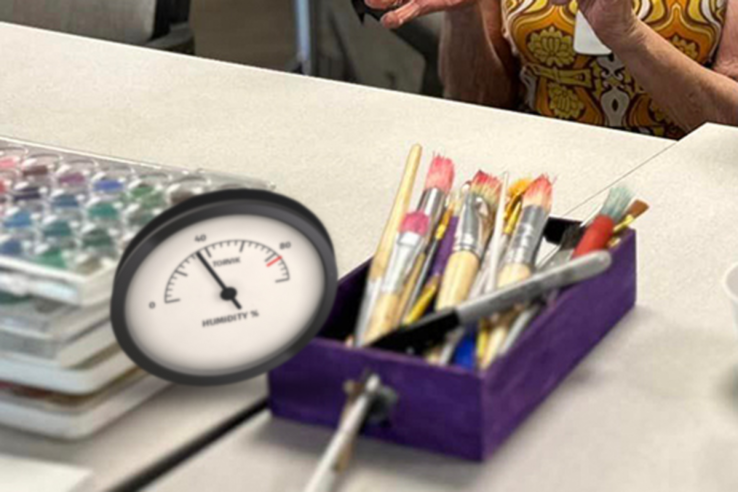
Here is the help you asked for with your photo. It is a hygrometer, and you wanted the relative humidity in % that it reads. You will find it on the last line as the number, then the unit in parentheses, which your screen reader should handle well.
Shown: 36 (%)
